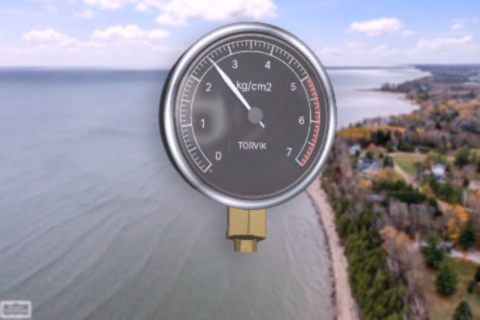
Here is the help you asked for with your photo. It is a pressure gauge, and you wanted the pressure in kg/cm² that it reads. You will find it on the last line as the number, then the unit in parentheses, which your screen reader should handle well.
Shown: 2.5 (kg/cm²)
